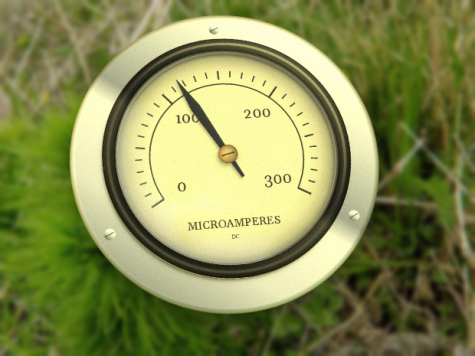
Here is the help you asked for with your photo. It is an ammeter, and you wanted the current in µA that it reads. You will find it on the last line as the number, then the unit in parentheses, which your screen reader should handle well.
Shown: 115 (µA)
